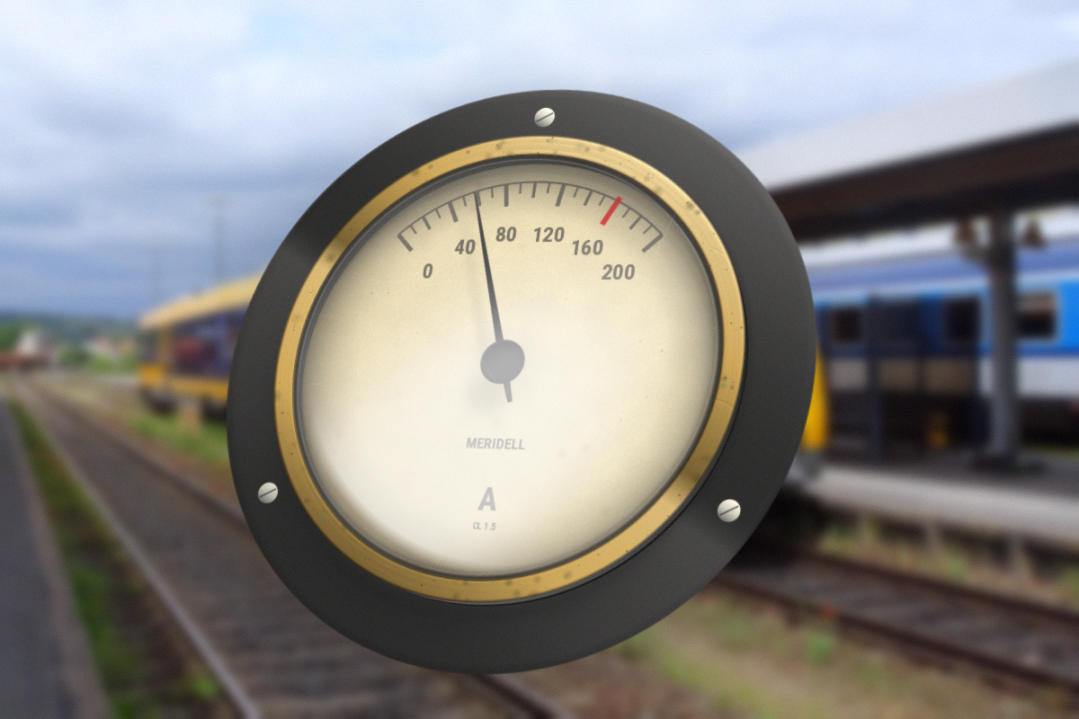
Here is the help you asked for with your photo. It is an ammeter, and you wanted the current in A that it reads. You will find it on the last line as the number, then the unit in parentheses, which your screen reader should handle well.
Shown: 60 (A)
